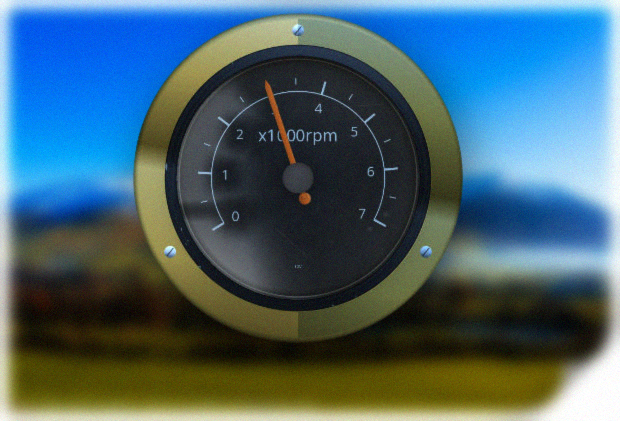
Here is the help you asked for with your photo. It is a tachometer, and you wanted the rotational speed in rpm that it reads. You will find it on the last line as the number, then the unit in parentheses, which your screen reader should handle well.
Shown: 3000 (rpm)
